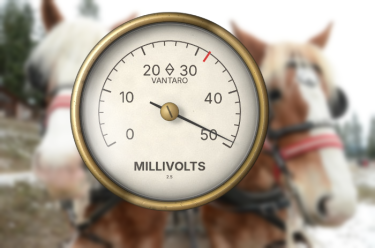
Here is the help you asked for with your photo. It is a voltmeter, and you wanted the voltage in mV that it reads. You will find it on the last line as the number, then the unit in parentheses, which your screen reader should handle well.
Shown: 49 (mV)
